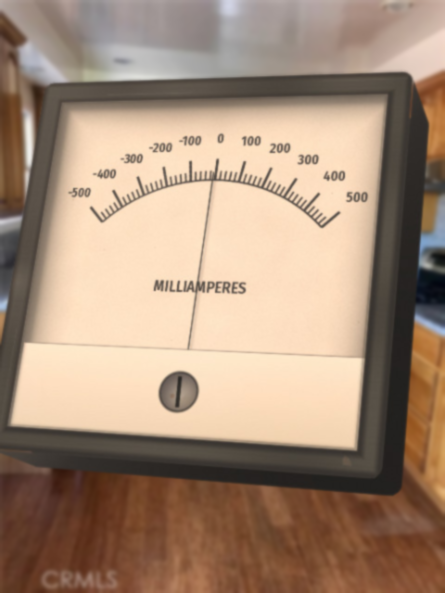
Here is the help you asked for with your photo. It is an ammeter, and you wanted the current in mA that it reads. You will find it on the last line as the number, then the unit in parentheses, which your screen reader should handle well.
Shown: 0 (mA)
